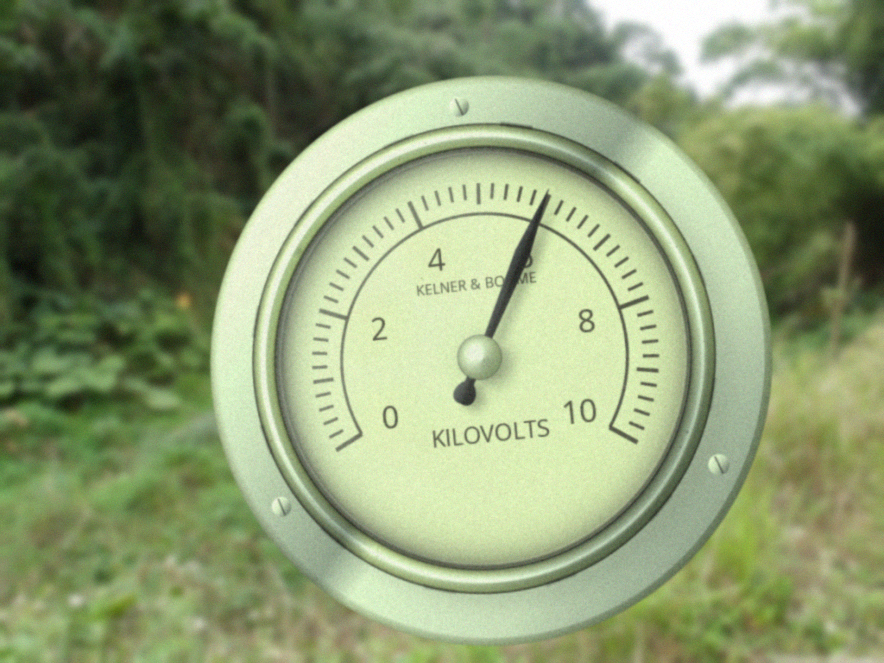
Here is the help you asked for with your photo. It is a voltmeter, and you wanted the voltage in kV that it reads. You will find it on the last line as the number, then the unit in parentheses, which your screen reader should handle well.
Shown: 6 (kV)
